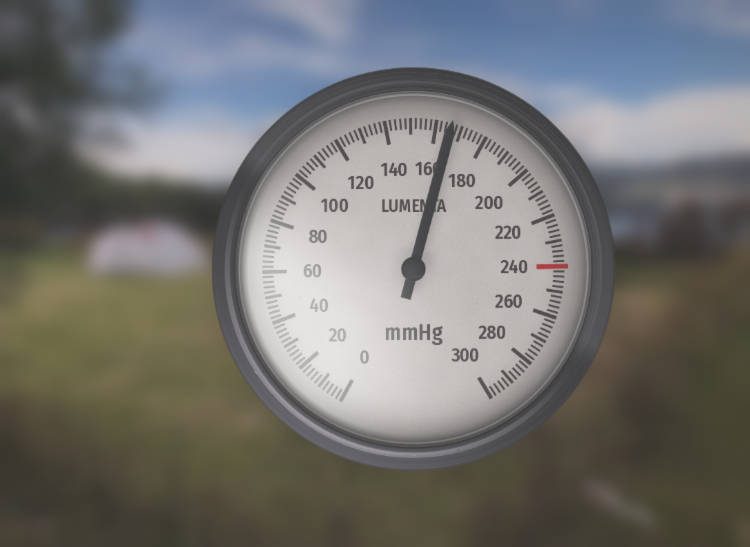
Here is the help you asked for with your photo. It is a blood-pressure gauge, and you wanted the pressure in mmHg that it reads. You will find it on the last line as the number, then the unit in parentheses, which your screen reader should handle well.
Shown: 166 (mmHg)
